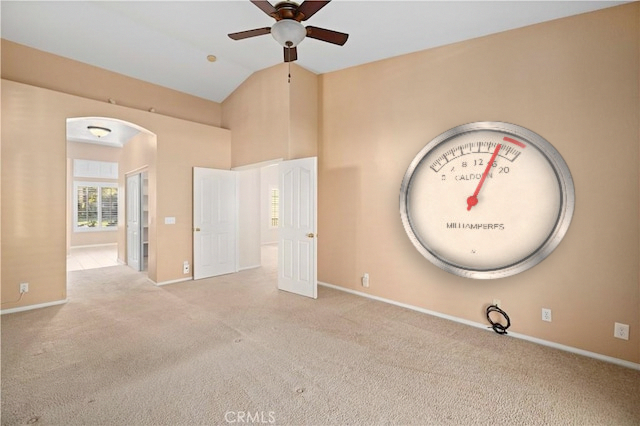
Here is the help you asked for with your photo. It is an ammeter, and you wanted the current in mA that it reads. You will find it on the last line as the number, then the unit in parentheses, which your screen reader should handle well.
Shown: 16 (mA)
